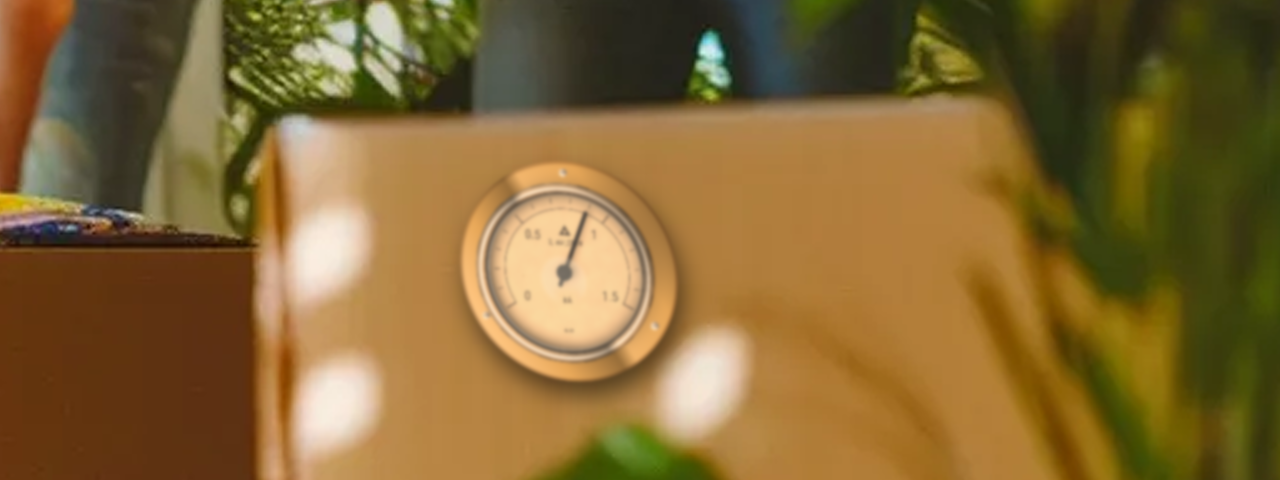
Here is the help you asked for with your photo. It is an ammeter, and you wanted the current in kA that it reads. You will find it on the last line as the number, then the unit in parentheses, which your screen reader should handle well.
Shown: 0.9 (kA)
